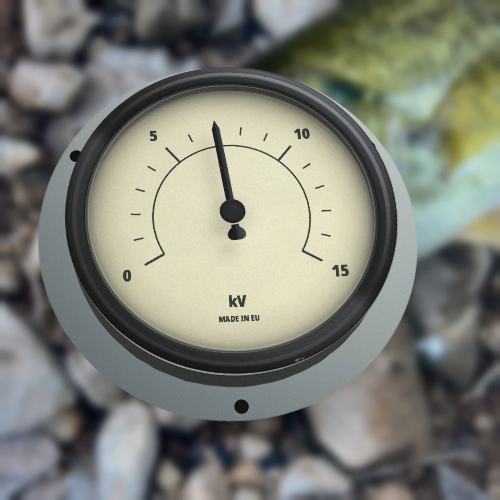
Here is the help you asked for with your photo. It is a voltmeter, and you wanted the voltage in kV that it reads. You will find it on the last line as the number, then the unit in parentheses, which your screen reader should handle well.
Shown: 7 (kV)
